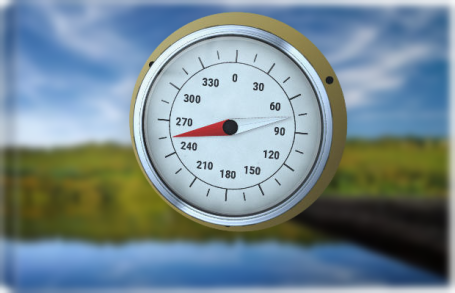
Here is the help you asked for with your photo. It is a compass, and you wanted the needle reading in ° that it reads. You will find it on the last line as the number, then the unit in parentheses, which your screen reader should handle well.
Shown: 255 (°)
